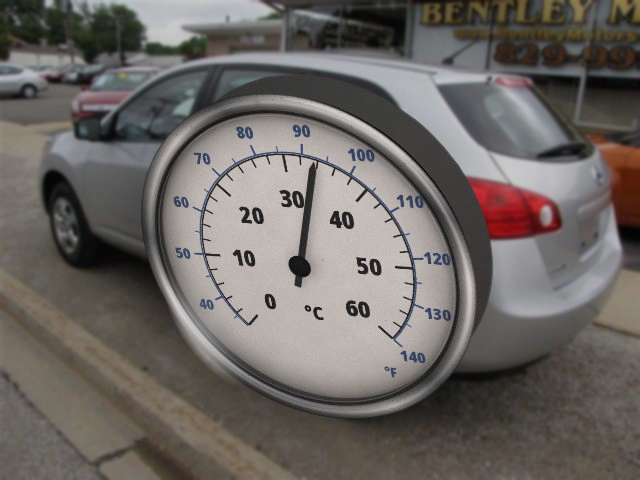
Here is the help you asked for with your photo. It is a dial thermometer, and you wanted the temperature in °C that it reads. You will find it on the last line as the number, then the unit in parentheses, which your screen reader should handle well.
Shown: 34 (°C)
